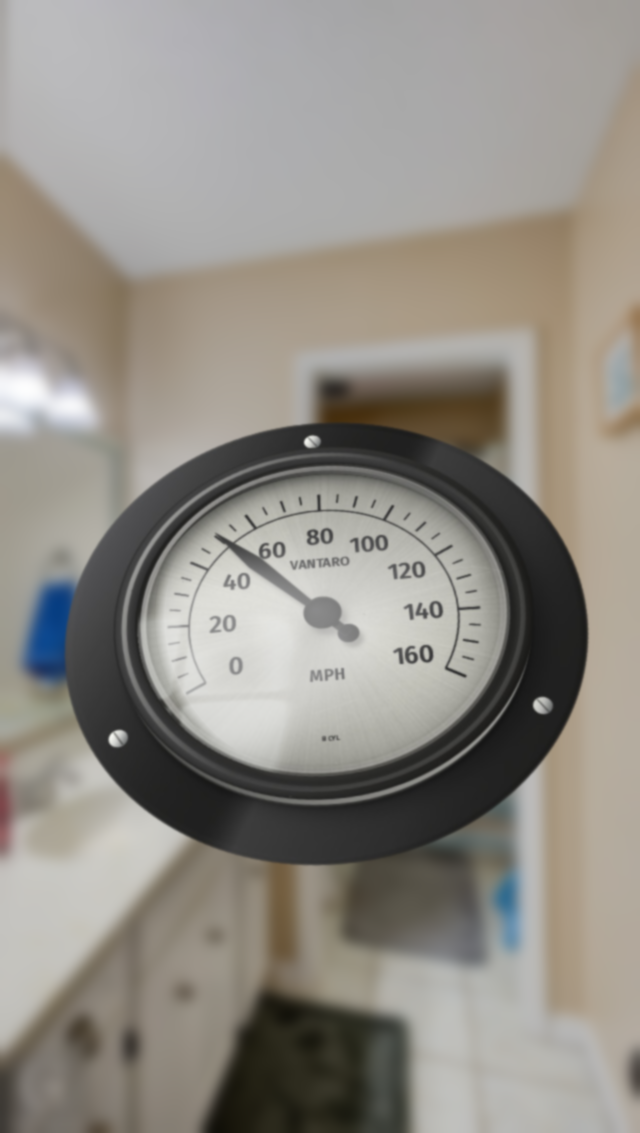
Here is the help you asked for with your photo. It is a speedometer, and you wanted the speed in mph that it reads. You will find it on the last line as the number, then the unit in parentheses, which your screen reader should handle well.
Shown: 50 (mph)
